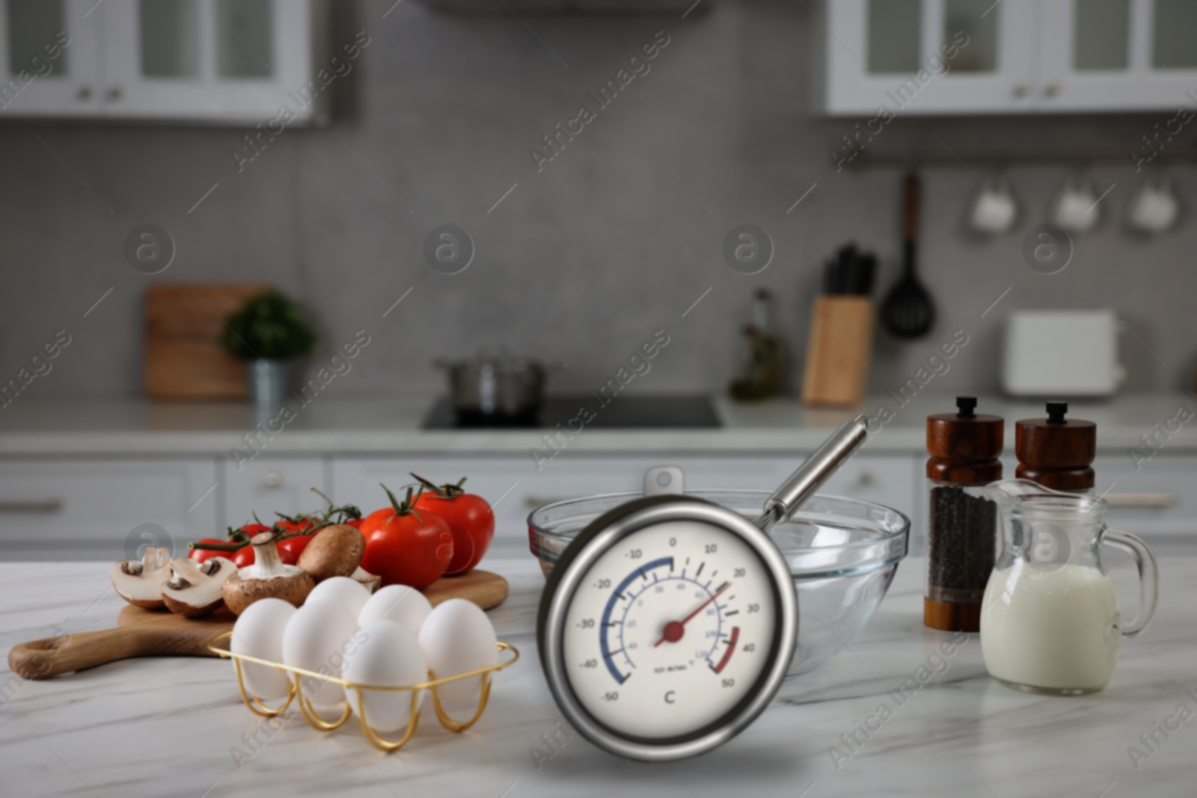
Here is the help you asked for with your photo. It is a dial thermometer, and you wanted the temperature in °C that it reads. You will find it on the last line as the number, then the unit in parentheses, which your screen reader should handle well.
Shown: 20 (°C)
